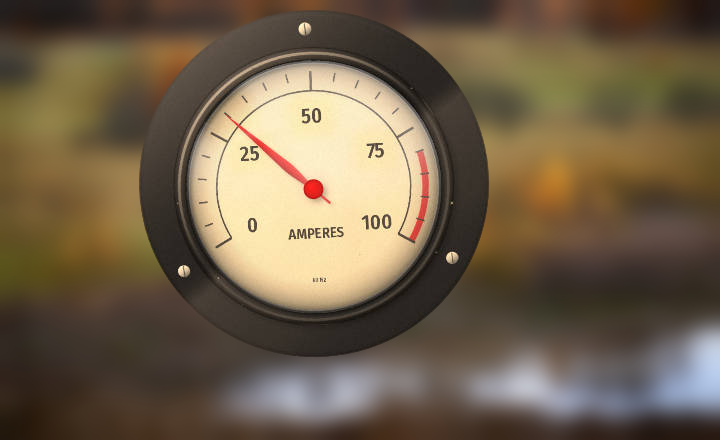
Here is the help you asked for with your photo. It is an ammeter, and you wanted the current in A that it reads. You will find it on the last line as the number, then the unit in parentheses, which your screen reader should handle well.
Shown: 30 (A)
